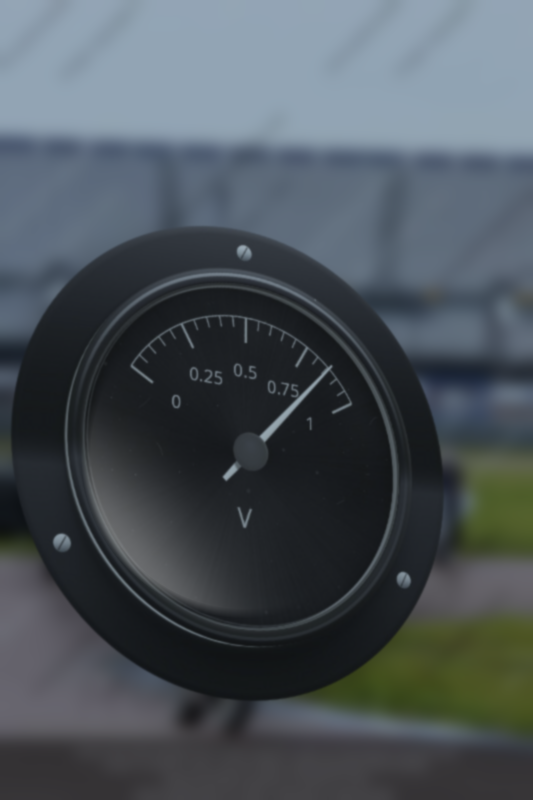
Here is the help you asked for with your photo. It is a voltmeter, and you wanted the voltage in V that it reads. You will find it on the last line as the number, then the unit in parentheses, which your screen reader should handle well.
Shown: 0.85 (V)
